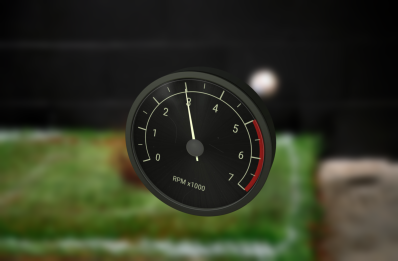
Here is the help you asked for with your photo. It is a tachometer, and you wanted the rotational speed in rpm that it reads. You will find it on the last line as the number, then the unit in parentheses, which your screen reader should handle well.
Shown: 3000 (rpm)
